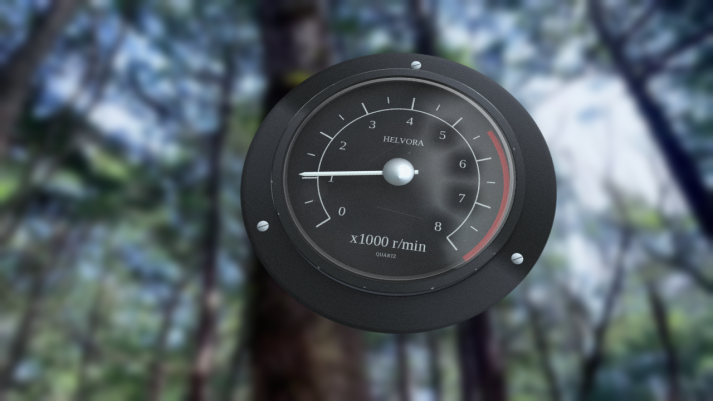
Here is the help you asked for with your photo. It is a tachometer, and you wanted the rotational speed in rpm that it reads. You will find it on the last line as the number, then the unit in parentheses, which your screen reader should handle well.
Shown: 1000 (rpm)
